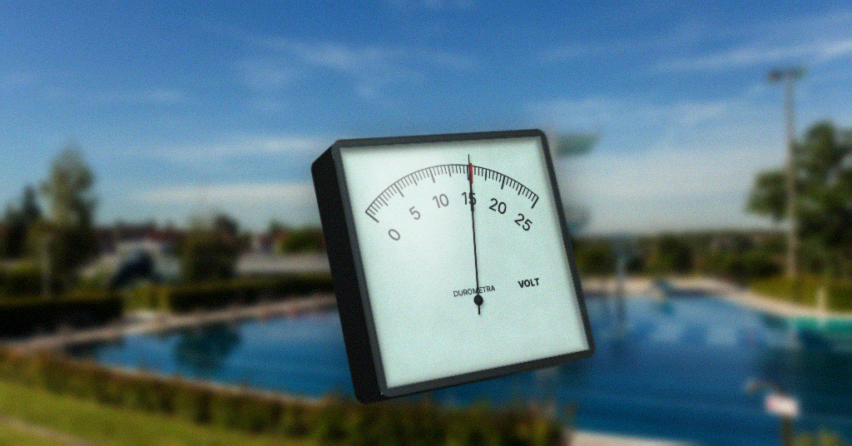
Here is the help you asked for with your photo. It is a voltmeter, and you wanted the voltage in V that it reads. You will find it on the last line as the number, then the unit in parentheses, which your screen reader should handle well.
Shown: 15 (V)
